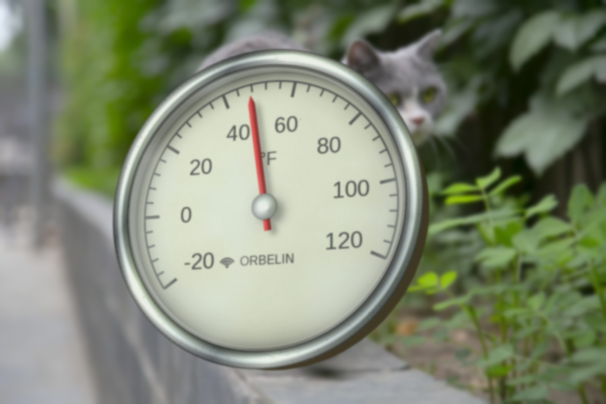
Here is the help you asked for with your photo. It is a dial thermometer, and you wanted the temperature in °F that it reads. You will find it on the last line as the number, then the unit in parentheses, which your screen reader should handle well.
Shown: 48 (°F)
